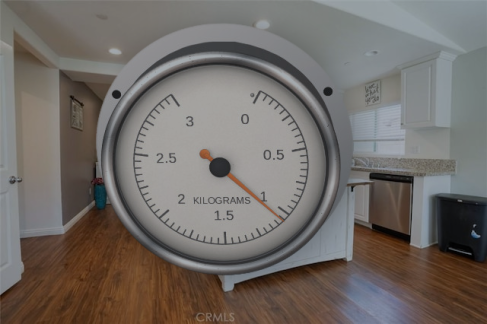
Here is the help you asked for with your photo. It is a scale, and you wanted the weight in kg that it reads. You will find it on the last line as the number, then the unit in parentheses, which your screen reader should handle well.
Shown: 1.05 (kg)
